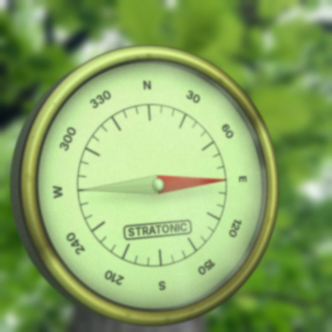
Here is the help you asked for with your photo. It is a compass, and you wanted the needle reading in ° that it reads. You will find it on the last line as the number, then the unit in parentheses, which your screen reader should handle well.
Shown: 90 (°)
